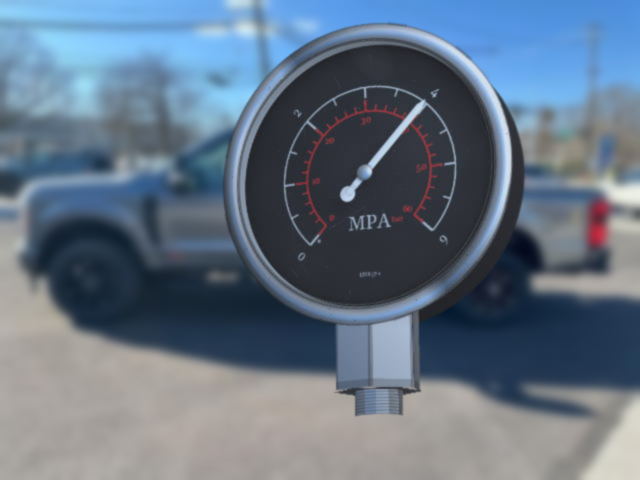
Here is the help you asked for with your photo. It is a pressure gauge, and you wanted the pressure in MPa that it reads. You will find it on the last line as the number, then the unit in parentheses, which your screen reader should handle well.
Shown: 4 (MPa)
